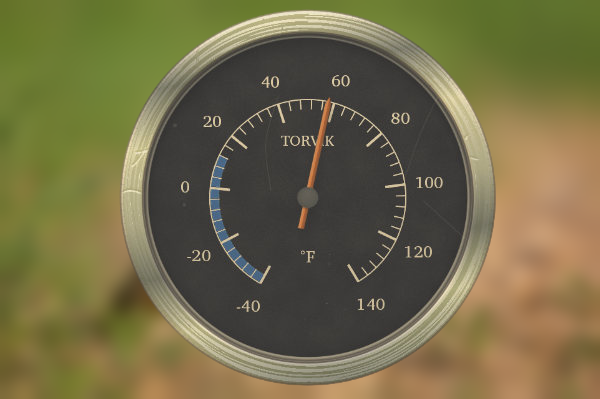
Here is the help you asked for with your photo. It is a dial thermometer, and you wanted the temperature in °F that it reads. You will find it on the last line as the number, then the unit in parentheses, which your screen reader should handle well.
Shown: 58 (°F)
